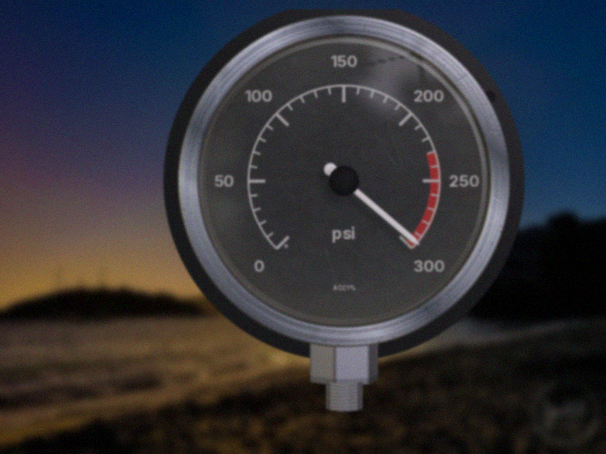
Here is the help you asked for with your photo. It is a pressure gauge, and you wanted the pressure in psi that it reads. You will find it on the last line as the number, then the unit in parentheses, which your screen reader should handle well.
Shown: 295 (psi)
